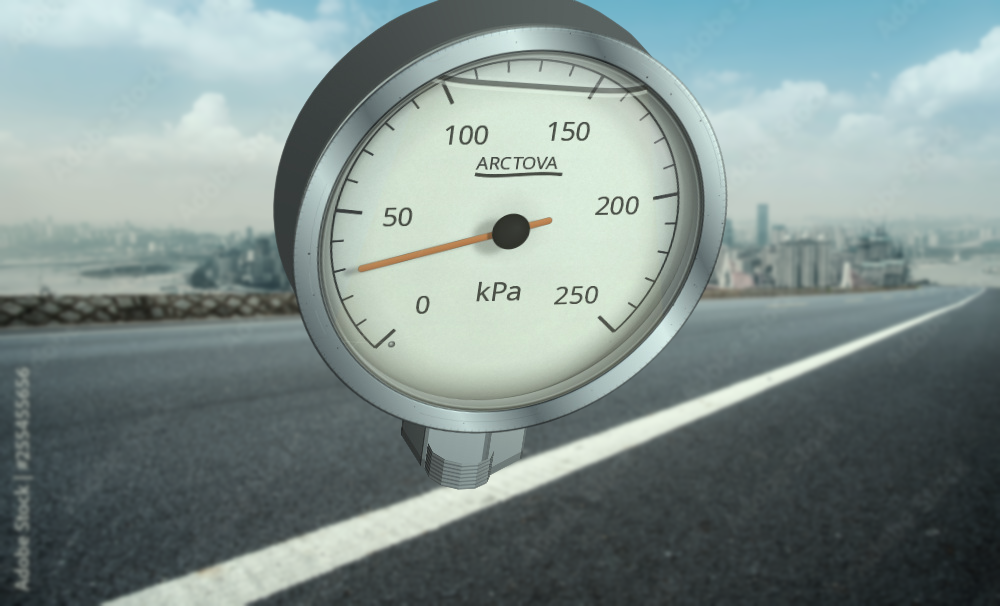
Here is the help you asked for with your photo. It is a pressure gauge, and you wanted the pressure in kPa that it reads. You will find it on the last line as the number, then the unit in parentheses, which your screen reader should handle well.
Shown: 30 (kPa)
